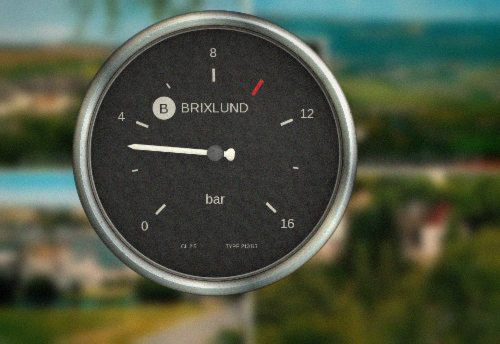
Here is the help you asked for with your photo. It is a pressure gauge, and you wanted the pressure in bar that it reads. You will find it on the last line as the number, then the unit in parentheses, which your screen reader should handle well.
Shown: 3 (bar)
